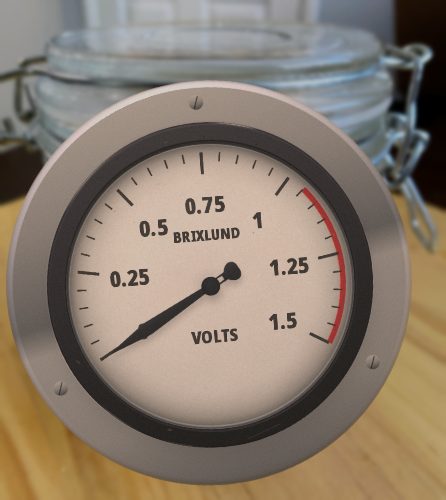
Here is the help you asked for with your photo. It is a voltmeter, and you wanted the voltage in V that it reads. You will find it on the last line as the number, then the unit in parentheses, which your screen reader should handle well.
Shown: 0 (V)
